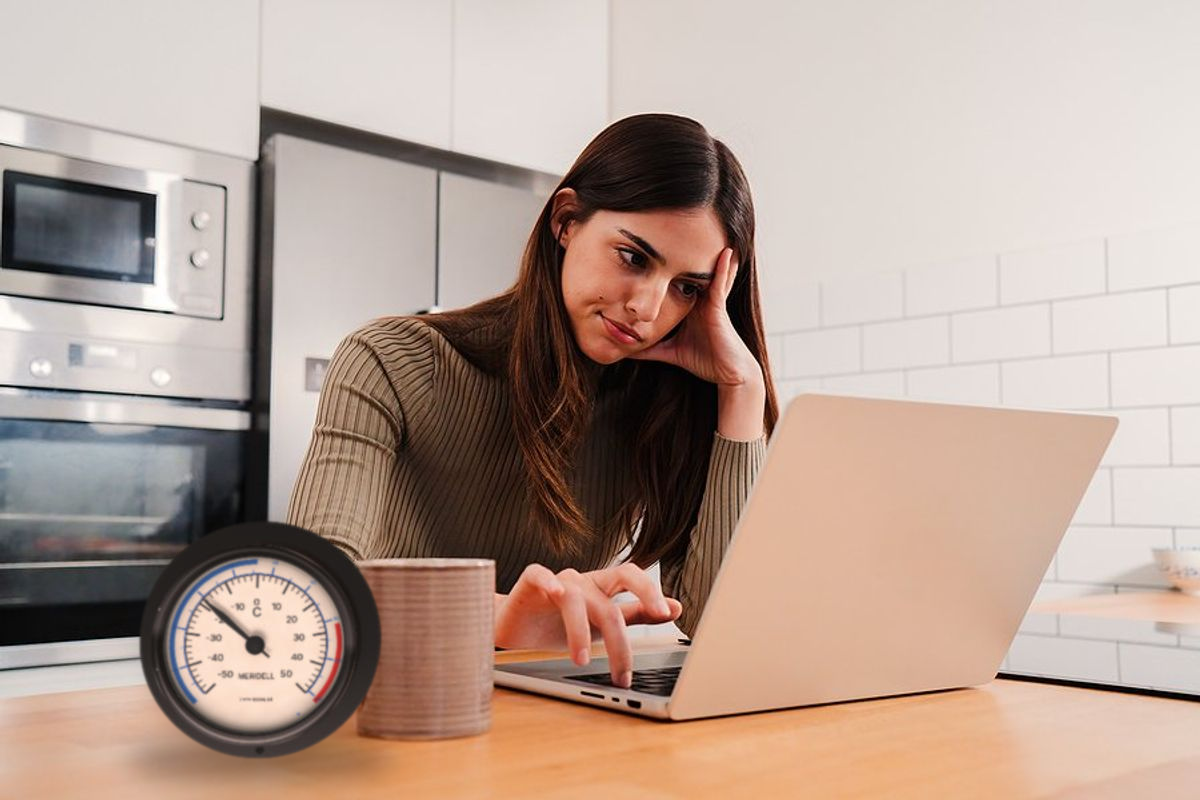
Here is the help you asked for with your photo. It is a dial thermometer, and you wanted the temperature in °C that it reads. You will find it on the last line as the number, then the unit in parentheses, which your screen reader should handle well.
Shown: -18 (°C)
